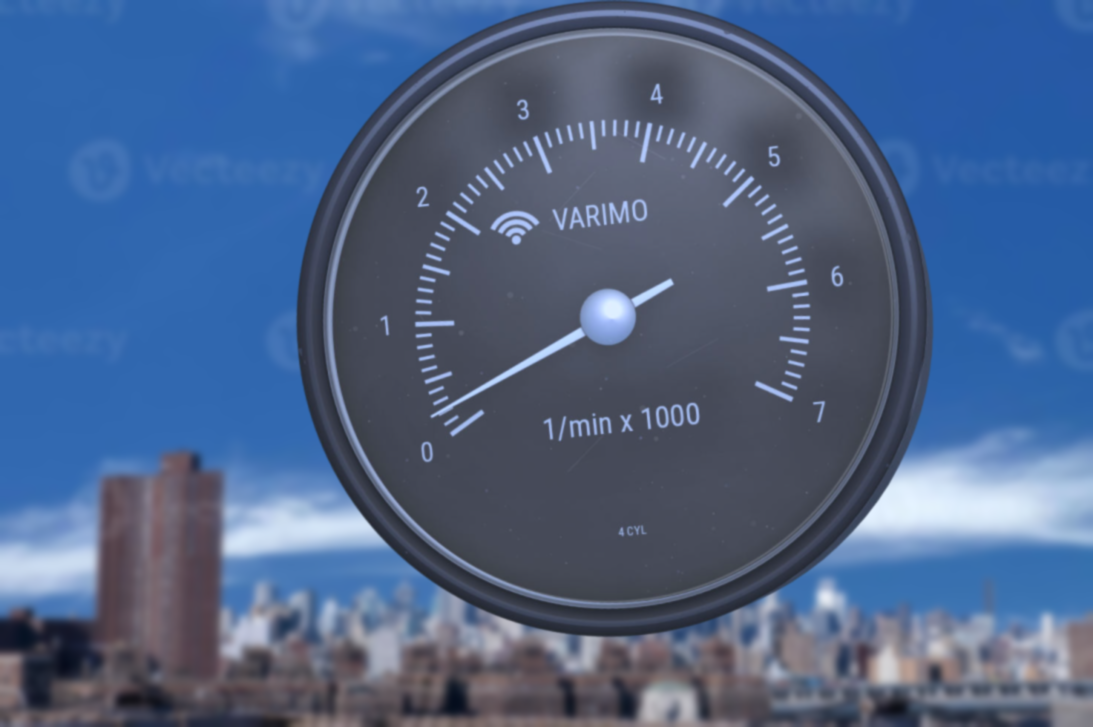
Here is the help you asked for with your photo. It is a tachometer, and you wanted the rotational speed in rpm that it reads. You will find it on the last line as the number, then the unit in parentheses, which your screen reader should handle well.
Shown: 200 (rpm)
